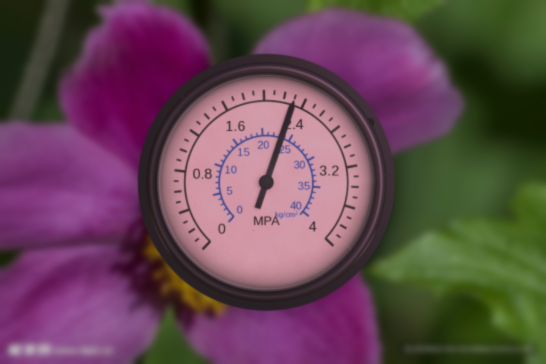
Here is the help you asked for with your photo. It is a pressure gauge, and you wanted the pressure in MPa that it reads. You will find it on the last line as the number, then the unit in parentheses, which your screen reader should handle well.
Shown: 2.3 (MPa)
